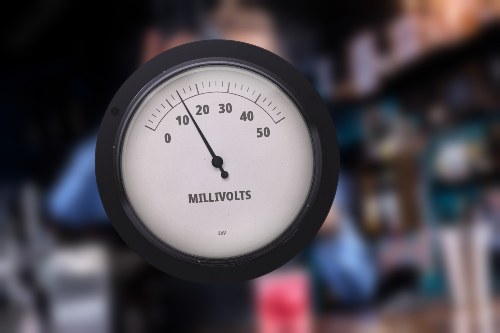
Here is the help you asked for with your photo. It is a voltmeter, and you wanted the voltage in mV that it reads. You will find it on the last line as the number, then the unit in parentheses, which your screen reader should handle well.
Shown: 14 (mV)
